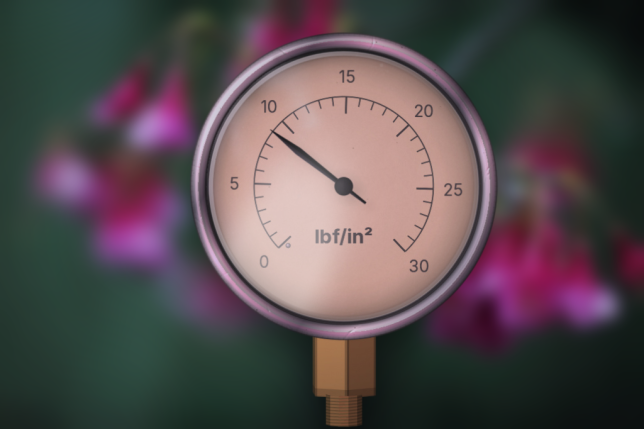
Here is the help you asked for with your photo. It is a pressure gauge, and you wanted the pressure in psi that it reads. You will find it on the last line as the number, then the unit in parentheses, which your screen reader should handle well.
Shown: 9 (psi)
